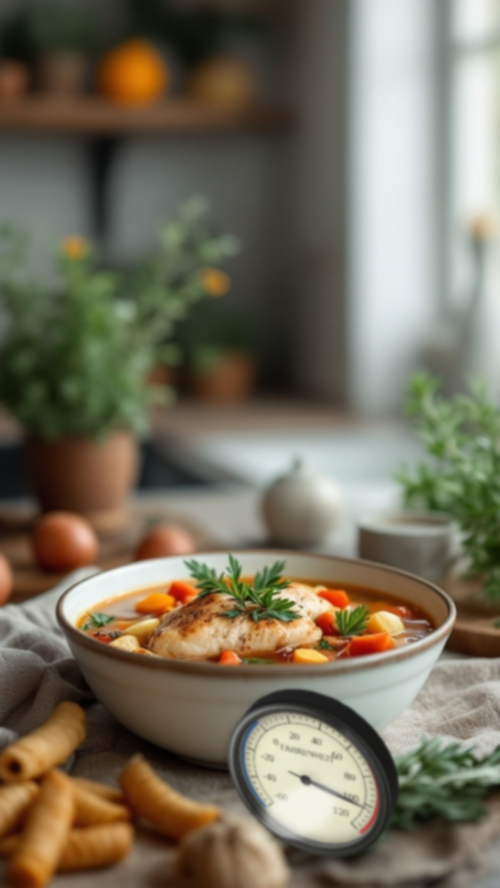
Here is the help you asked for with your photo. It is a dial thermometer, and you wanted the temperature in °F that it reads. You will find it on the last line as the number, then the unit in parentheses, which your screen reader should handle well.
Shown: 100 (°F)
